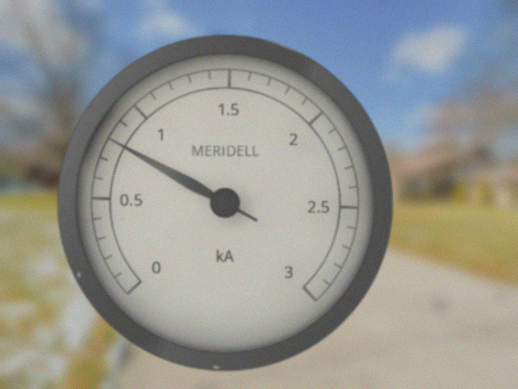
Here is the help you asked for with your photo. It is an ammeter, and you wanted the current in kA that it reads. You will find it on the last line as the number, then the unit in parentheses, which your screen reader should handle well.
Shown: 0.8 (kA)
